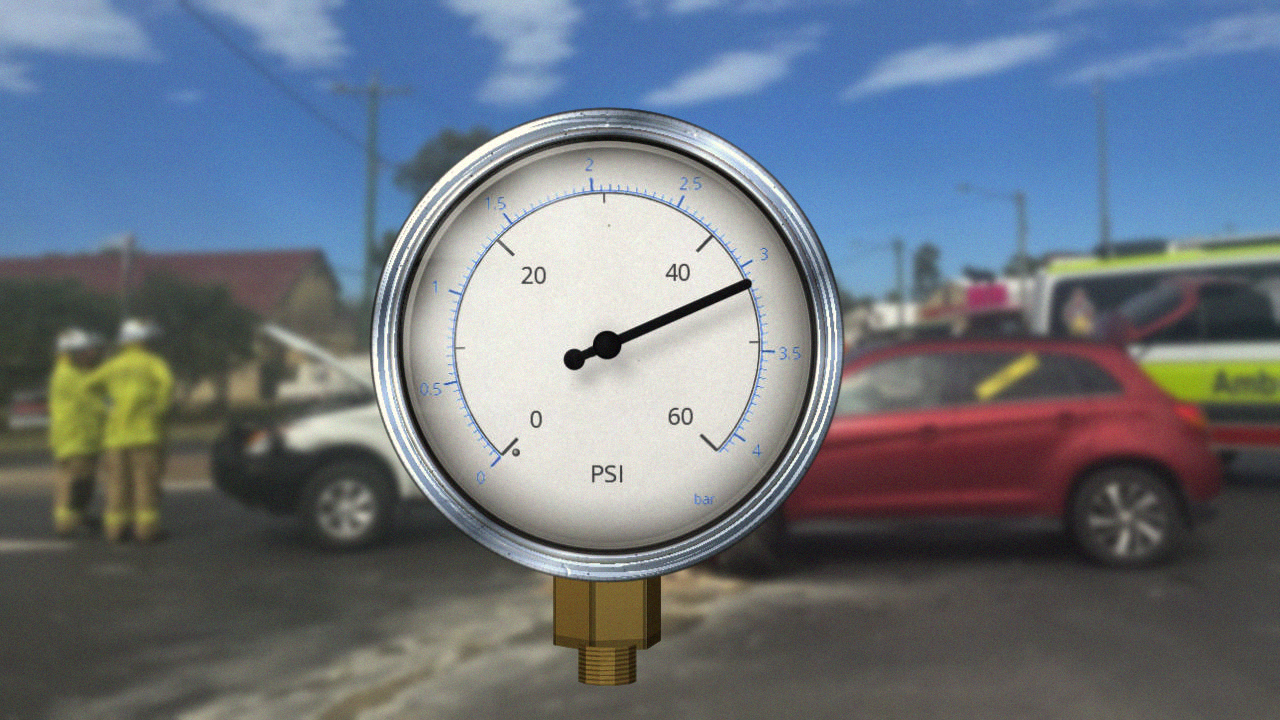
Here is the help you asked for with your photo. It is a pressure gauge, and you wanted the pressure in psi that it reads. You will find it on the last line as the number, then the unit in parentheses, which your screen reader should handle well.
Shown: 45 (psi)
